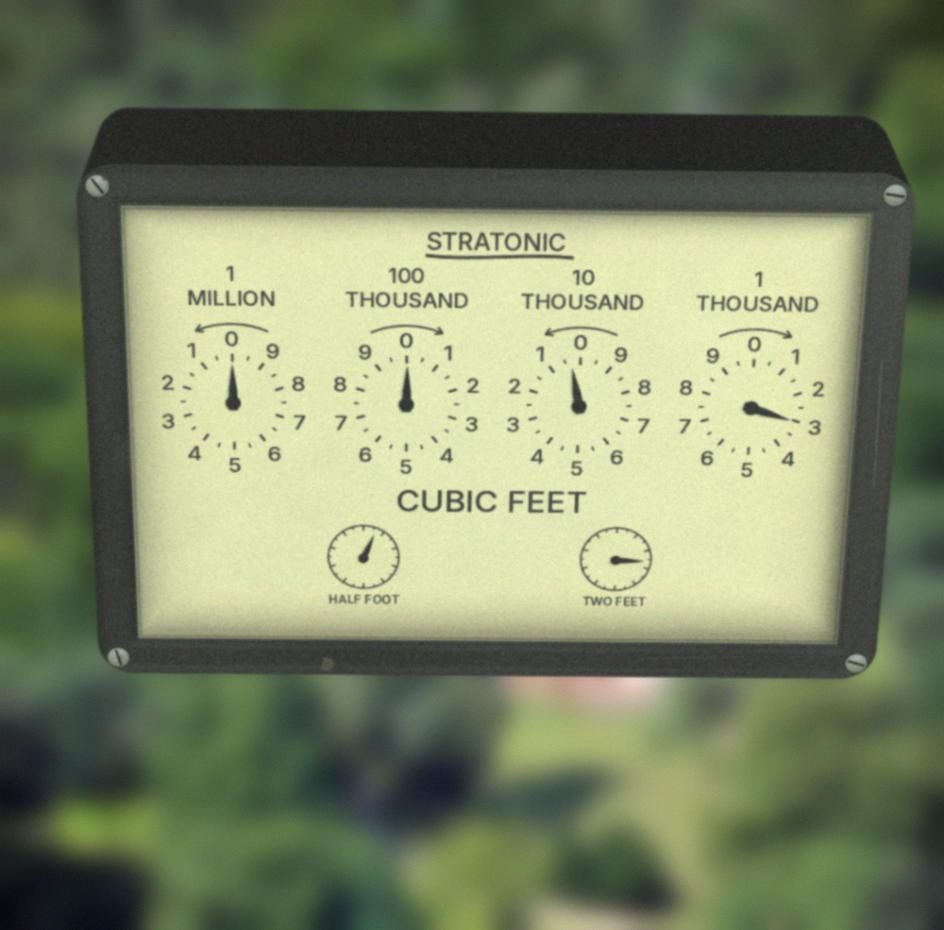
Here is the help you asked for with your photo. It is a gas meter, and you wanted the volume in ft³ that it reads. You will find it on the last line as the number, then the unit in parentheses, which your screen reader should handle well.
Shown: 300 (ft³)
